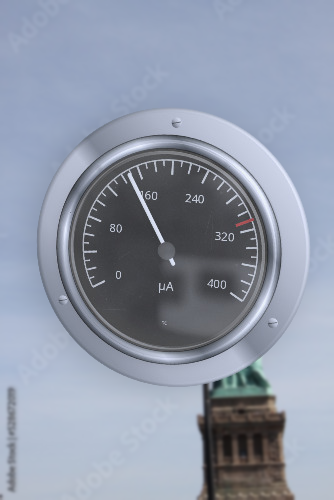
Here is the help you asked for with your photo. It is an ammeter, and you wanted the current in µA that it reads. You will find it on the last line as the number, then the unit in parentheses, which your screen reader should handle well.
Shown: 150 (µA)
